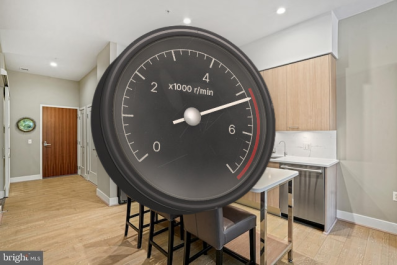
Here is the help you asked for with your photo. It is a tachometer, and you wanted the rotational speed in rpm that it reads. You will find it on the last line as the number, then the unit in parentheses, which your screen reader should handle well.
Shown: 5200 (rpm)
